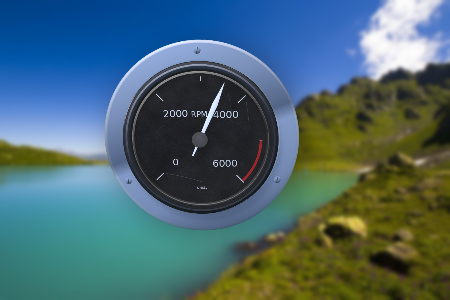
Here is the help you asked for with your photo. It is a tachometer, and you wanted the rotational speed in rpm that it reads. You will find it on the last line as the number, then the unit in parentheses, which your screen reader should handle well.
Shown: 3500 (rpm)
